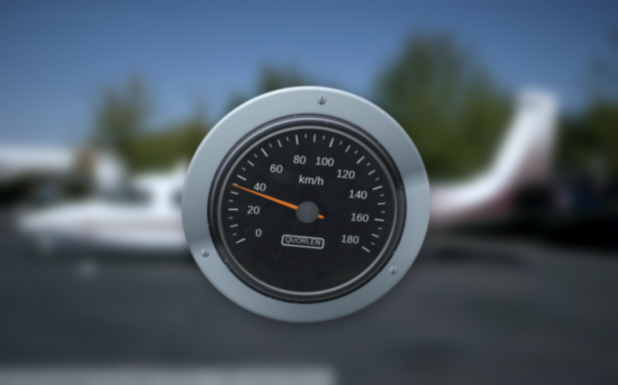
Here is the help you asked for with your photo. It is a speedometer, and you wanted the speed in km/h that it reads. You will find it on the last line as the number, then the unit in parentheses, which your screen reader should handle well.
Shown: 35 (km/h)
